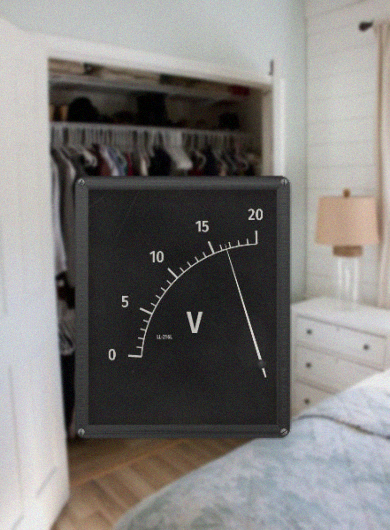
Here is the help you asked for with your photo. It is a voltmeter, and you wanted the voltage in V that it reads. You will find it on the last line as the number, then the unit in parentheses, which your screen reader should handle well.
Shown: 16.5 (V)
